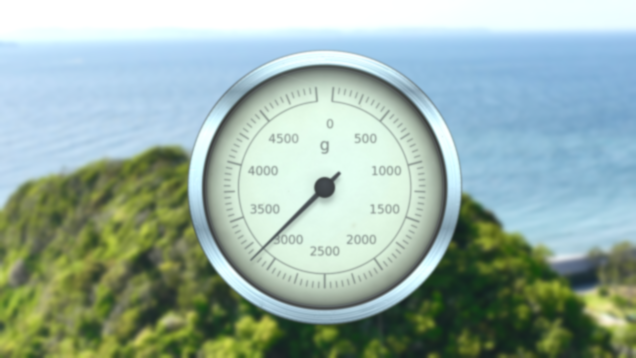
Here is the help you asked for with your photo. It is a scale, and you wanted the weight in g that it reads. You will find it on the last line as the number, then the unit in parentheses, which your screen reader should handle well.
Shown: 3150 (g)
